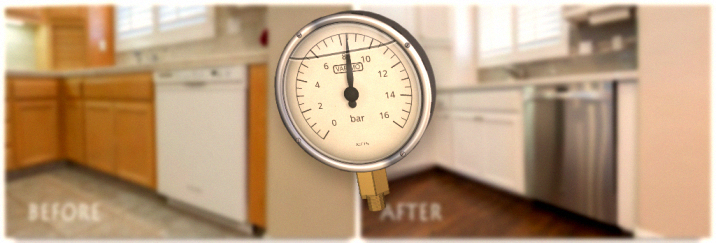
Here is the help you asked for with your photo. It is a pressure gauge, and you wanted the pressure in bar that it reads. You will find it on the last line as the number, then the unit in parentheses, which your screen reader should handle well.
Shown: 8.5 (bar)
